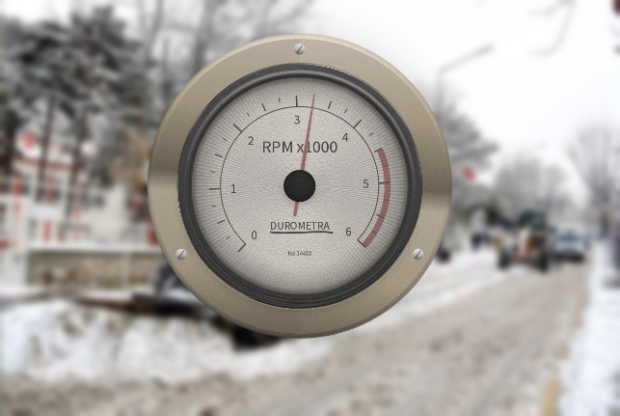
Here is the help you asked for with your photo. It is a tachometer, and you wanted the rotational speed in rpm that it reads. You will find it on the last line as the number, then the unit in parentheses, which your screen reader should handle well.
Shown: 3250 (rpm)
